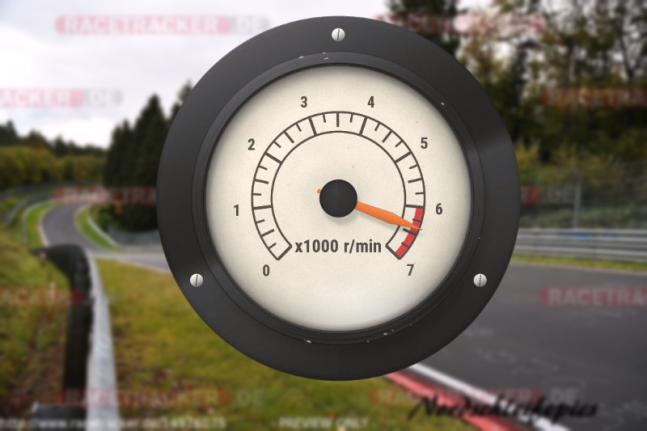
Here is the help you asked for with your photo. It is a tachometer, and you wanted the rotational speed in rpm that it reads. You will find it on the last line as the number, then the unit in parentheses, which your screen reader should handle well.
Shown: 6375 (rpm)
